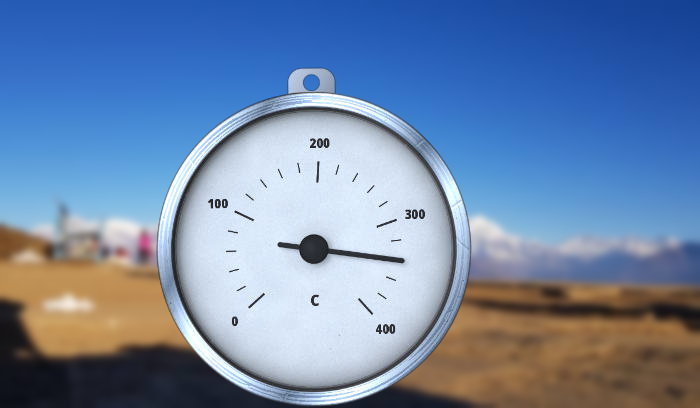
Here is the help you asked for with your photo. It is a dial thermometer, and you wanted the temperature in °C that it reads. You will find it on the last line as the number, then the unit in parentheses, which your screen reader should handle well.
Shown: 340 (°C)
